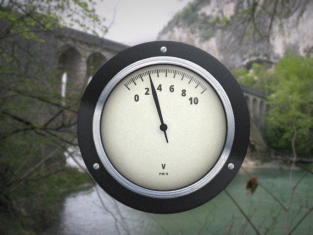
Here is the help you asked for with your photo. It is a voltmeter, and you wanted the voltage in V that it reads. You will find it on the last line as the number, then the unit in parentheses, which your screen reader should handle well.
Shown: 3 (V)
